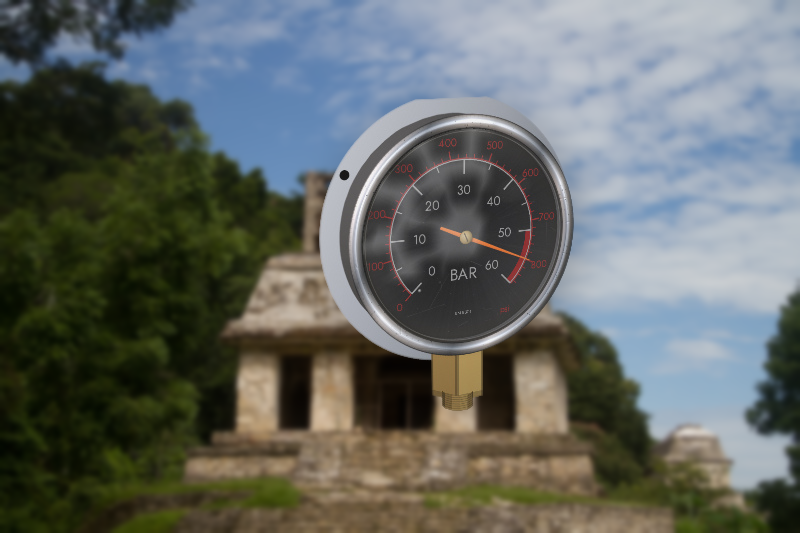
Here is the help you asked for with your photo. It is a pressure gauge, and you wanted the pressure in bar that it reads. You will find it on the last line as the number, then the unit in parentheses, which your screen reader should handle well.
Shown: 55 (bar)
